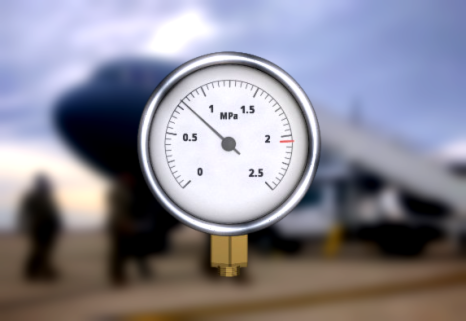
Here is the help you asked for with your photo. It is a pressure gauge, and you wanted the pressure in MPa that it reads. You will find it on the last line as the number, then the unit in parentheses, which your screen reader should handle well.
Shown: 0.8 (MPa)
